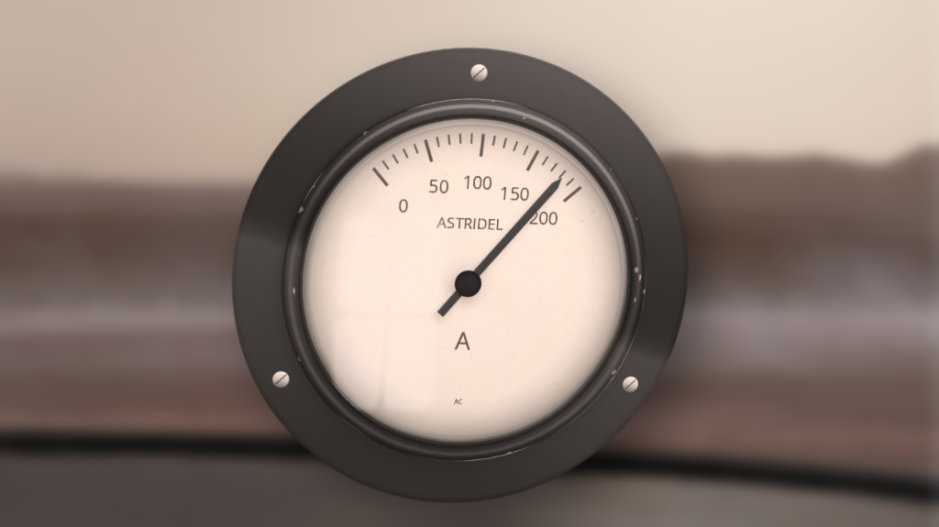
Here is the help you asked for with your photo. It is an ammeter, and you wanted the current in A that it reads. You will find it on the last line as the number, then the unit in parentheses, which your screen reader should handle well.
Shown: 180 (A)
